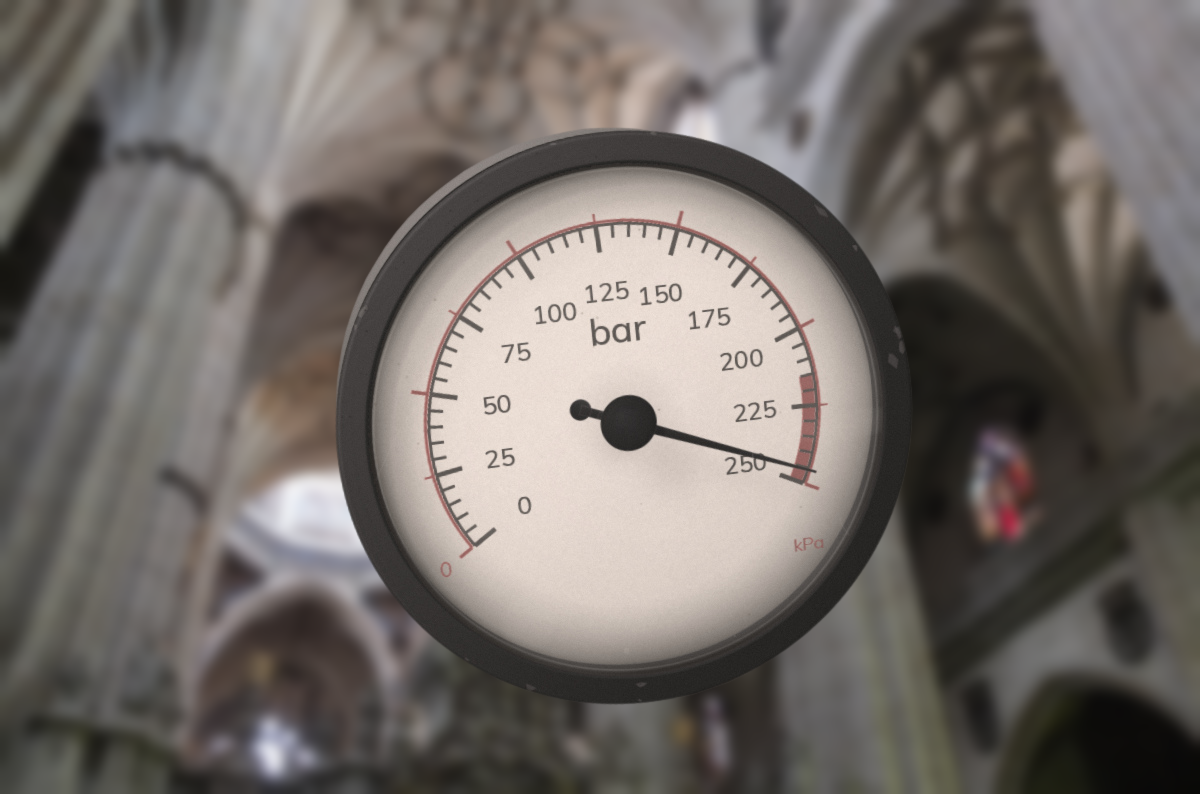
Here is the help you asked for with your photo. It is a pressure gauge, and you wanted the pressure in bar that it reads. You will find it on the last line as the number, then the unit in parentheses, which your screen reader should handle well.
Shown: 245 (bar)
